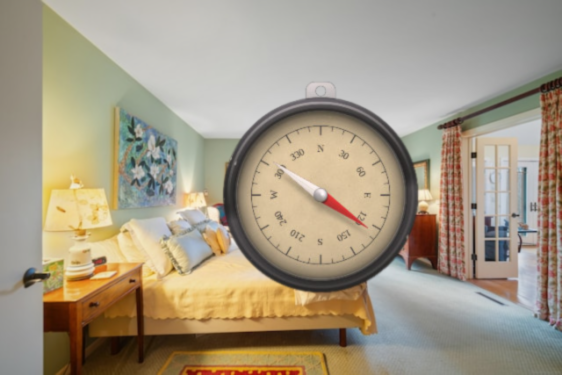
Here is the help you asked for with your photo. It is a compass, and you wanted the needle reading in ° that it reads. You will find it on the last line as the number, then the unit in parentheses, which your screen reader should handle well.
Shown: 125 (°)
